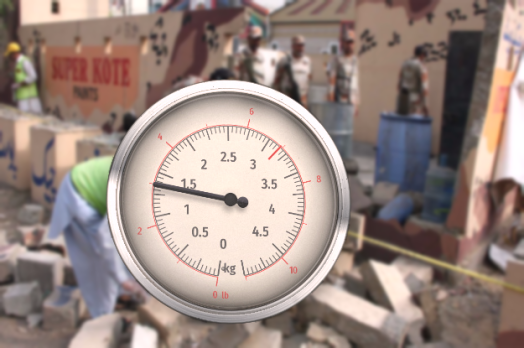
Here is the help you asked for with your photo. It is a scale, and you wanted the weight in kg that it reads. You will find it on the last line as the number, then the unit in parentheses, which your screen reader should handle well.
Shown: 1.35 (kg)
